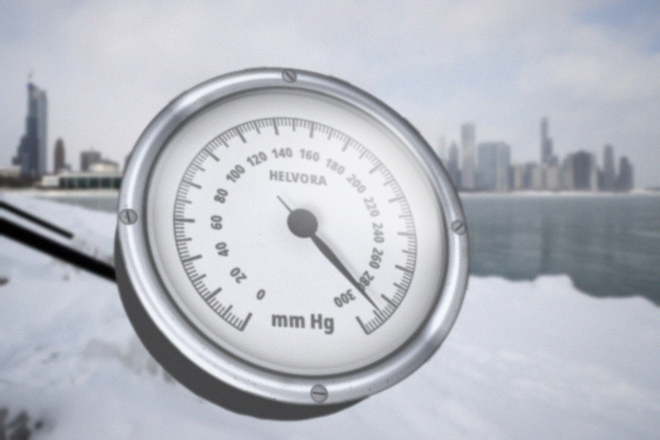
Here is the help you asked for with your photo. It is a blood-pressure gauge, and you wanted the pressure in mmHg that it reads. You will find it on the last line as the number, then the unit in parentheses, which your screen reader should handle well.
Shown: 290 (mmHg)
